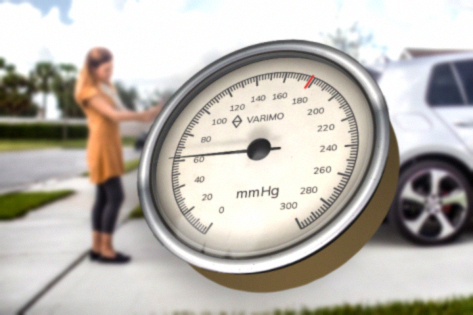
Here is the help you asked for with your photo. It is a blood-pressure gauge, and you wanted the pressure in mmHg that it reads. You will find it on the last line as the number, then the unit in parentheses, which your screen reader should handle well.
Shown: 60 (mmHg)
